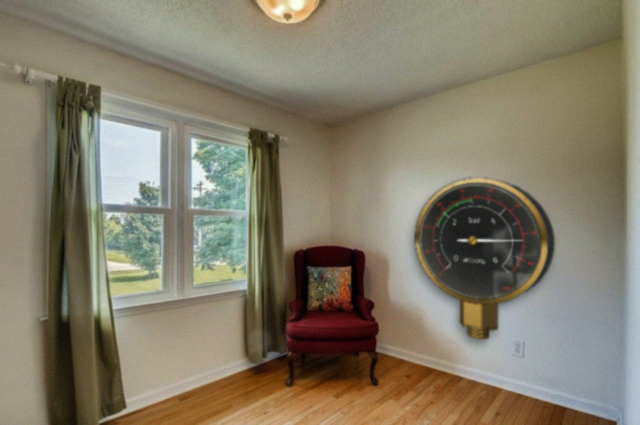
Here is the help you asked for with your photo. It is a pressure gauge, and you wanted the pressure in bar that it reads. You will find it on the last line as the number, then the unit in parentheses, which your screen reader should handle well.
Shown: 5 (bar)
